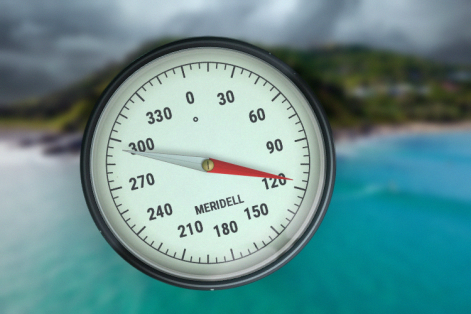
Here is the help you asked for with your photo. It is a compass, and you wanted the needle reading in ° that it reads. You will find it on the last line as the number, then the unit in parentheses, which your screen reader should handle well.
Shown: 115 (°)
